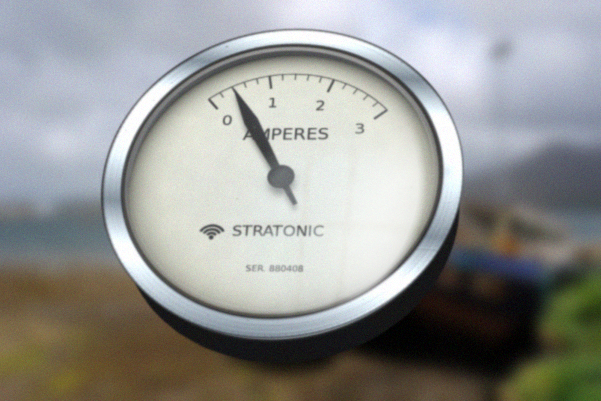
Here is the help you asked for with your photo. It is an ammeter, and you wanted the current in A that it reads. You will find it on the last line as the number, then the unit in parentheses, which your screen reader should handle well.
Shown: 0.4 (A)
